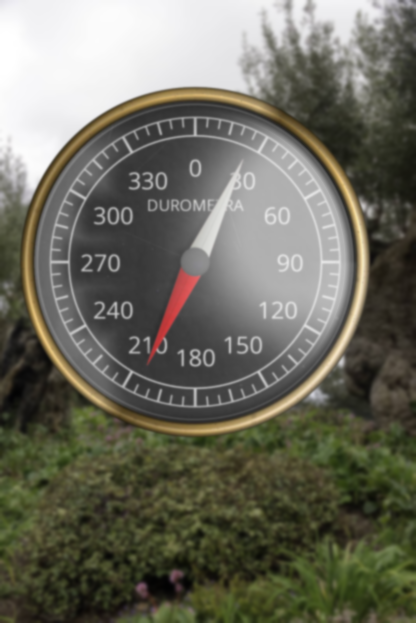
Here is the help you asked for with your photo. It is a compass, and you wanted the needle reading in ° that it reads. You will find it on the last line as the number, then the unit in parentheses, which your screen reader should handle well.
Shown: 205 (°)
